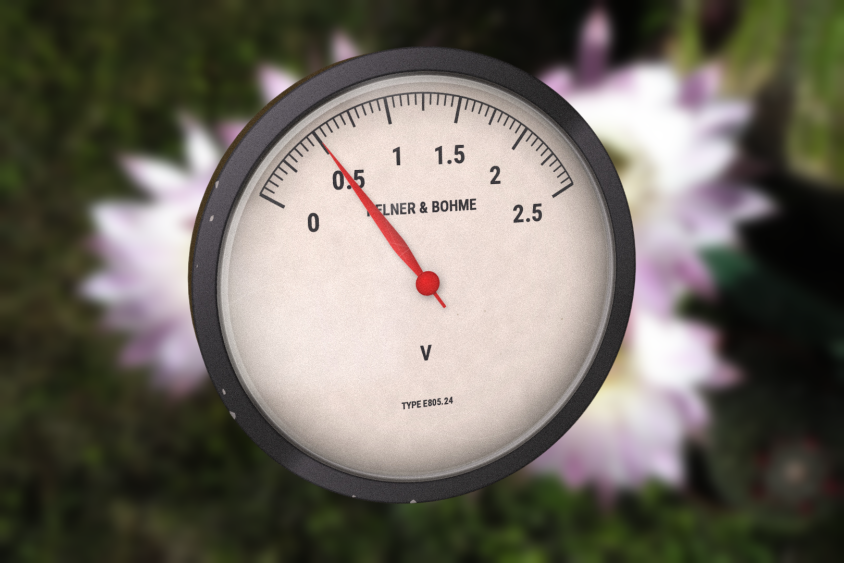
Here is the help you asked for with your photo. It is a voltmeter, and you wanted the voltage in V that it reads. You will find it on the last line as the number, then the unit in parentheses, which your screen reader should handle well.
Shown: 0.5 (V)
